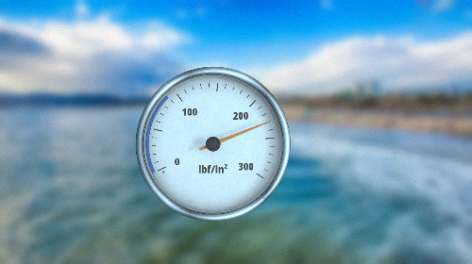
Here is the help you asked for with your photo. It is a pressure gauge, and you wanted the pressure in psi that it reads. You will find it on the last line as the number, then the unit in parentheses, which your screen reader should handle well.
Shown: 230 (psi)
